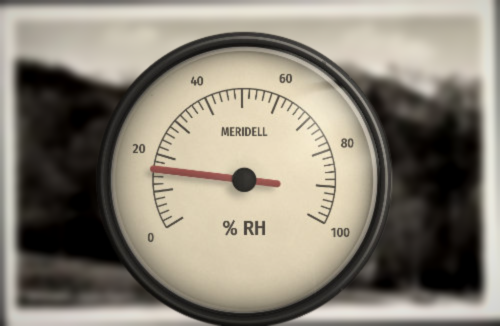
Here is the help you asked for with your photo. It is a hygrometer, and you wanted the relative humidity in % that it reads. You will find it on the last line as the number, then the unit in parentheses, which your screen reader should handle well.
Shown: 16 (%)
